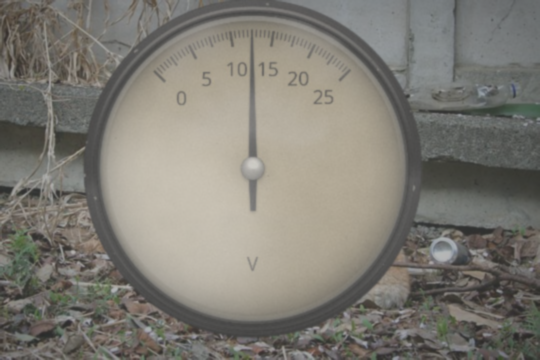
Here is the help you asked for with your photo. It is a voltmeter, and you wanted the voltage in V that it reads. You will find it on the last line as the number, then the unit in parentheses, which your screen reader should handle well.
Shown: 12.5 (V)
